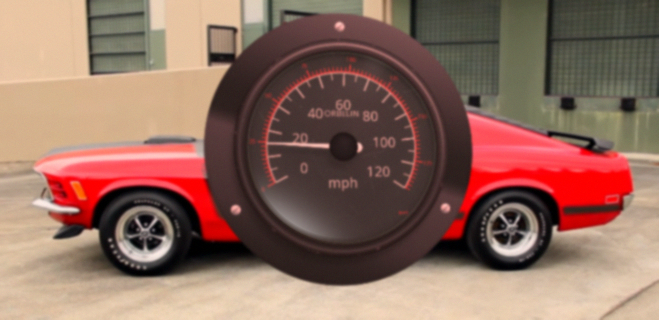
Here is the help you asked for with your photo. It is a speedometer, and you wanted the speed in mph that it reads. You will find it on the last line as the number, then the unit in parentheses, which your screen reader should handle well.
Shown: 15 (mph)
